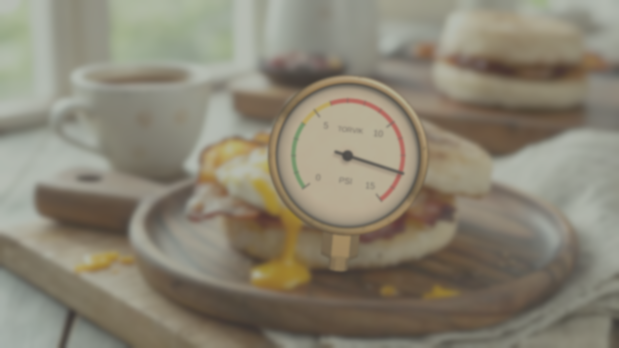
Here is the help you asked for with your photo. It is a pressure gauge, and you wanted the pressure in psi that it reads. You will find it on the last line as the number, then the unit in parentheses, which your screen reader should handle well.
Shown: 13 (psi)
